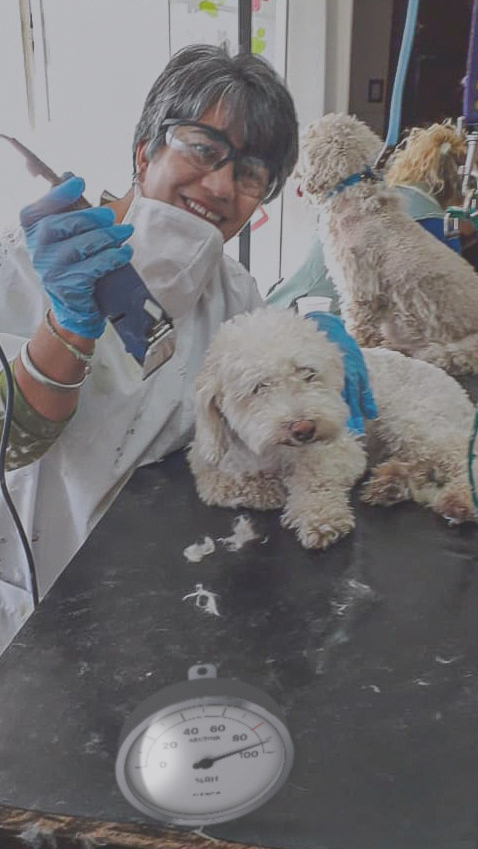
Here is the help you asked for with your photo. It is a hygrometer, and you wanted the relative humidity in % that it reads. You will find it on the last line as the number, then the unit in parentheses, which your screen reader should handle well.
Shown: 90 (%)
